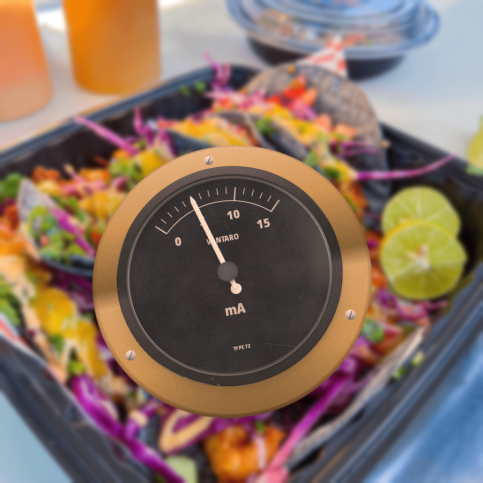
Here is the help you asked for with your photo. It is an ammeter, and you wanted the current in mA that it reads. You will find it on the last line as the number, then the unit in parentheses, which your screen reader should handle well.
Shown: 5 (mA)
